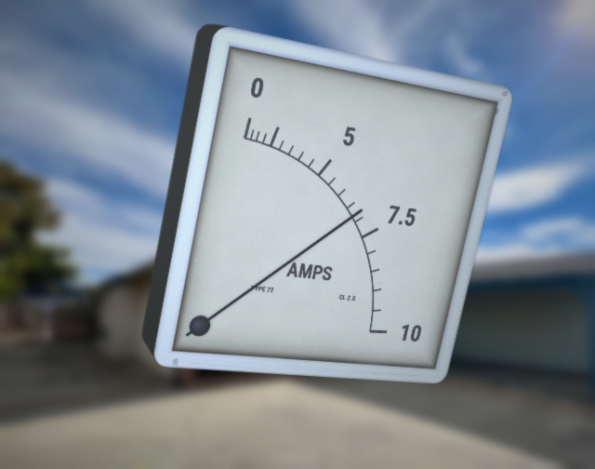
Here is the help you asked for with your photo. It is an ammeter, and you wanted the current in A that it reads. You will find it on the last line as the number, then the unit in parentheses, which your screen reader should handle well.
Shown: 6.75 (A)
